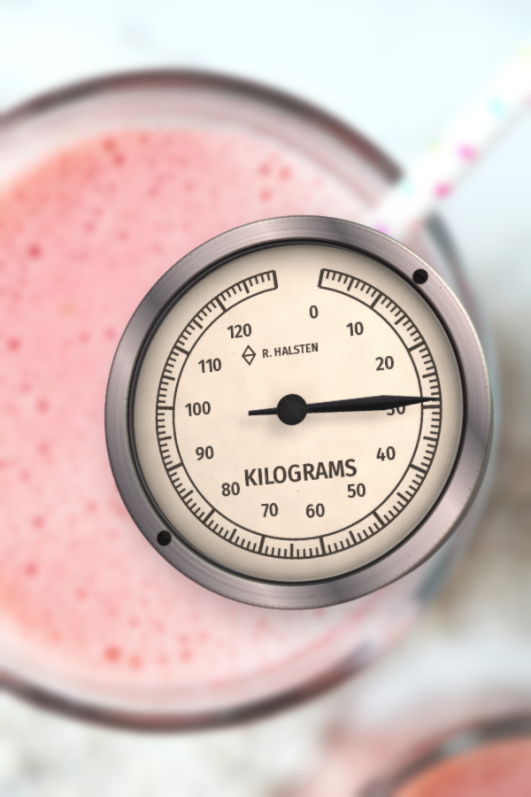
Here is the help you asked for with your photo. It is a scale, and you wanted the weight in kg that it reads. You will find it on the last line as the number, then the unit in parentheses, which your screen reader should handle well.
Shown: 29 (kg)
